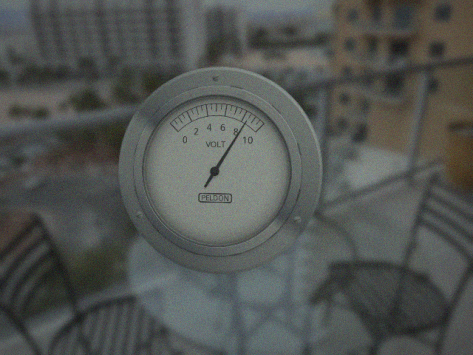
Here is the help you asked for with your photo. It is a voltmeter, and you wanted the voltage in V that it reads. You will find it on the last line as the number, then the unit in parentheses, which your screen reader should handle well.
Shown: 8.5 (V)
